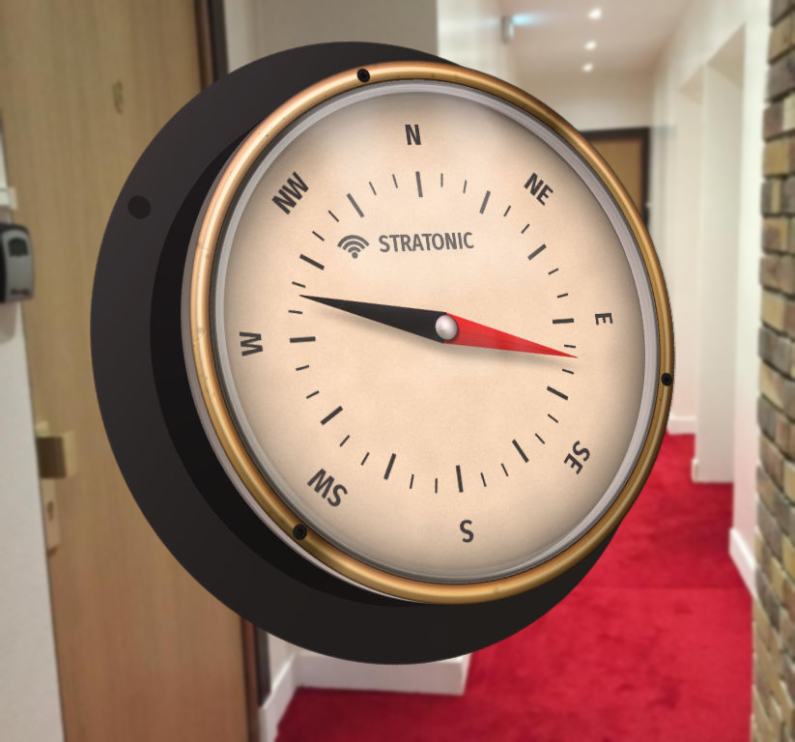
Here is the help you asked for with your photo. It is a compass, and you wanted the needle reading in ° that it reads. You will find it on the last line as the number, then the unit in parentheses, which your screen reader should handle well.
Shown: 105 (°)
